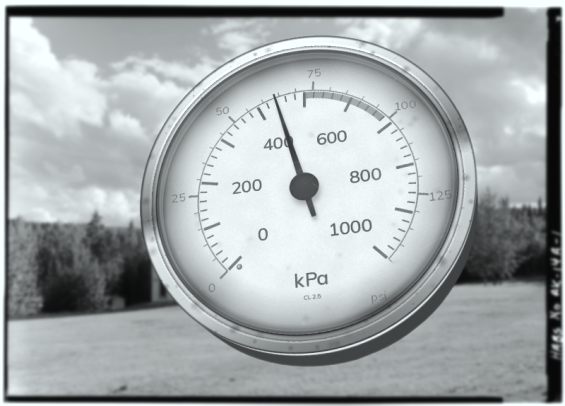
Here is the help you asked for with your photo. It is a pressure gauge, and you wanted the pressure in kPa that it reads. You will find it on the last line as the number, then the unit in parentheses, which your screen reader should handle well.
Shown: 440 (kPa)
